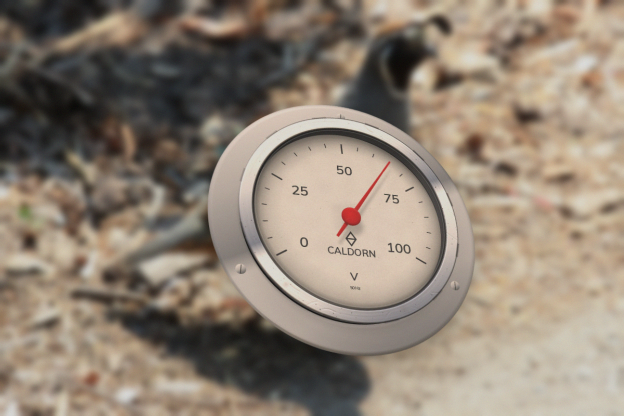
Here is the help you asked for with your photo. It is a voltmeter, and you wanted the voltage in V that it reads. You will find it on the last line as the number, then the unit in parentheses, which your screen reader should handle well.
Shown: 65 (V)
